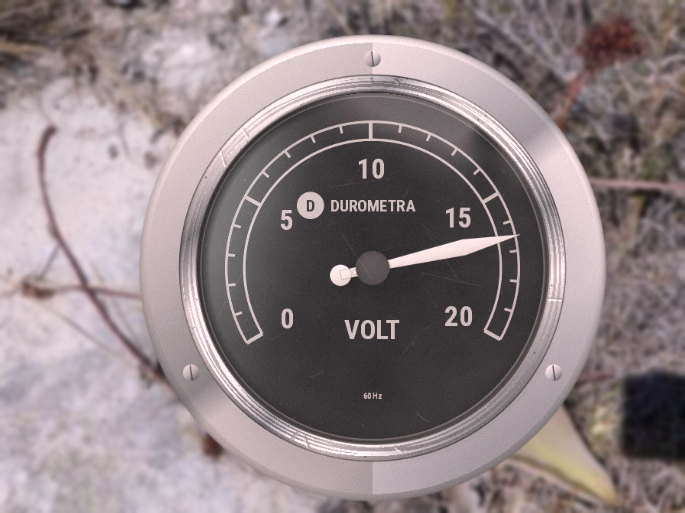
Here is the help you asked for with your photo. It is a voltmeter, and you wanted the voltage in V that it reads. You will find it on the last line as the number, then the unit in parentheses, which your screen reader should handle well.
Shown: 16.5 (V)
